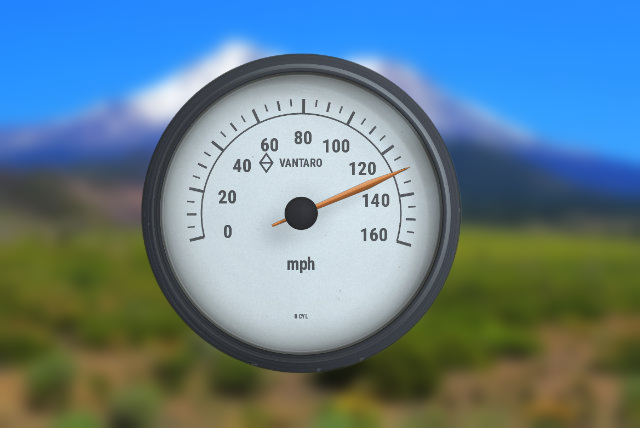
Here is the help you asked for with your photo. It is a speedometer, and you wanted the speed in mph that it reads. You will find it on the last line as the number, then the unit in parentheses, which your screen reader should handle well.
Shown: 130 (mph)
